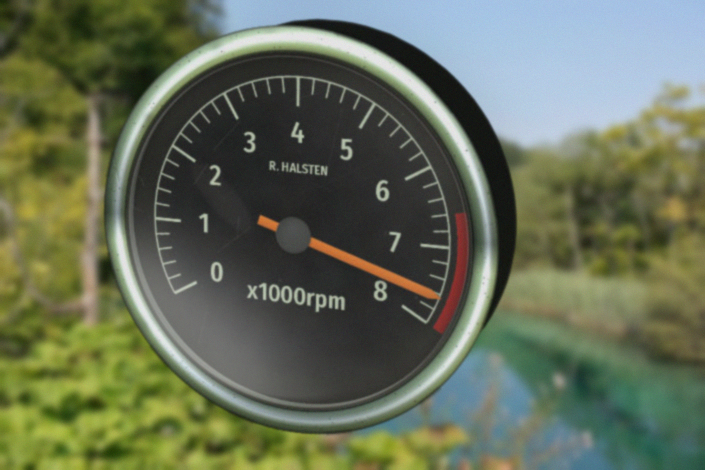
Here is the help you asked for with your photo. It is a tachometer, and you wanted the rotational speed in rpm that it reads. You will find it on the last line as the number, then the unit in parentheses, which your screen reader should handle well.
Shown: 7600 (rpm)
